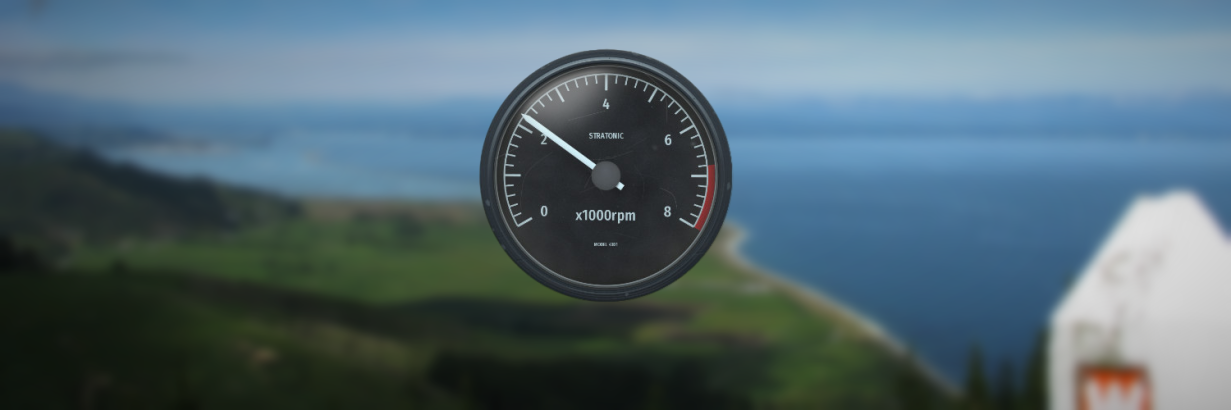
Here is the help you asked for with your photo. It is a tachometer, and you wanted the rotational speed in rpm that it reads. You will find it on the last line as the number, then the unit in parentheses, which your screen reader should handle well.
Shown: 2200 (rpm)
